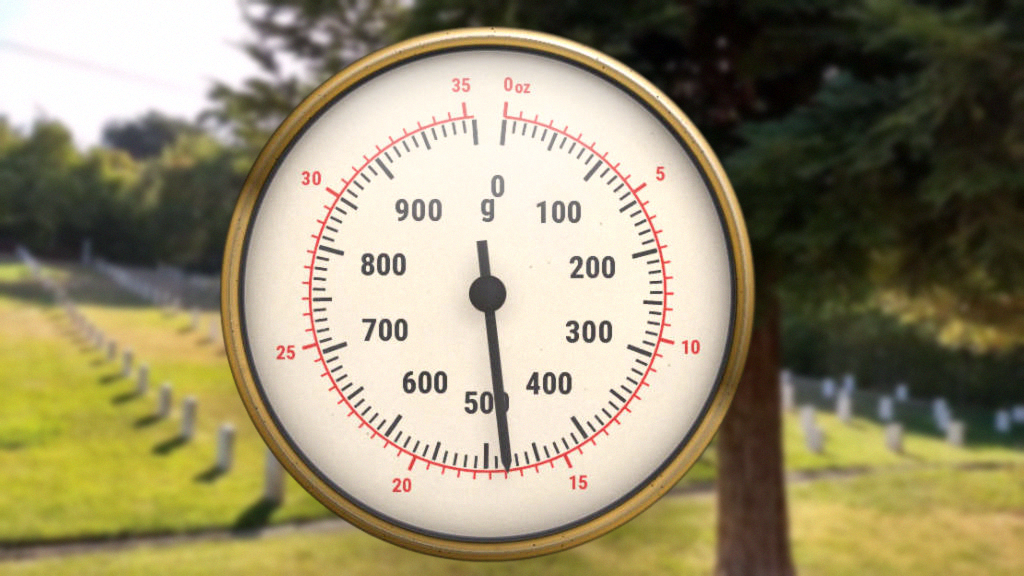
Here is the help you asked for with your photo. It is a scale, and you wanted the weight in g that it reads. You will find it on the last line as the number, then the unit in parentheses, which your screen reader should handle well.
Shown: 480 (g)
